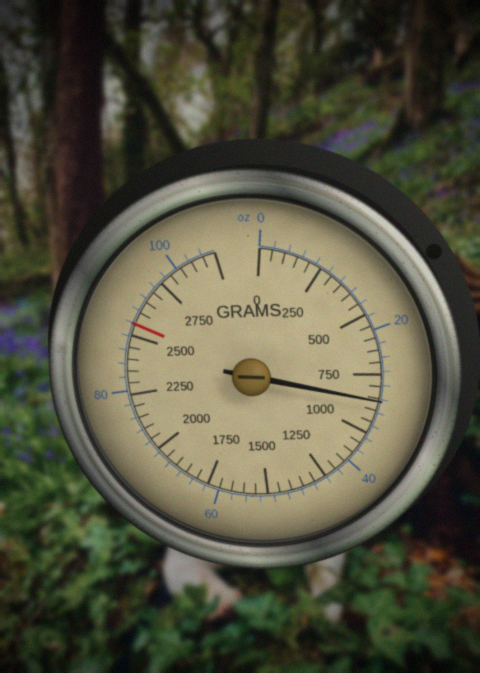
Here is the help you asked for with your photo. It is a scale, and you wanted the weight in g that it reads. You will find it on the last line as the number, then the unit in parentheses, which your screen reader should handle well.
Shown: 850 (g)
